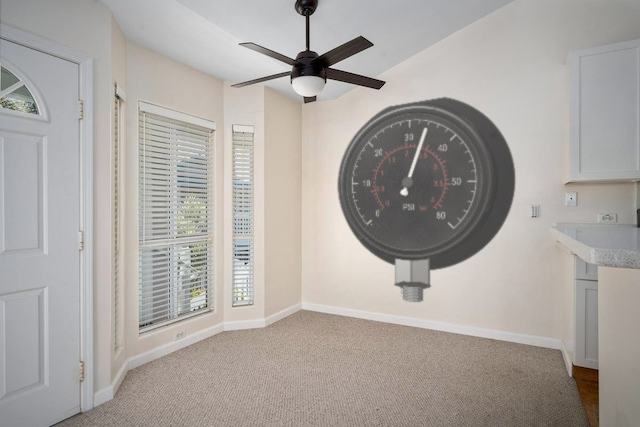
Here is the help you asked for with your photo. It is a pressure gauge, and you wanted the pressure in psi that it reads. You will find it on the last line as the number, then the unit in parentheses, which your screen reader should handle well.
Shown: 34 (psi)
